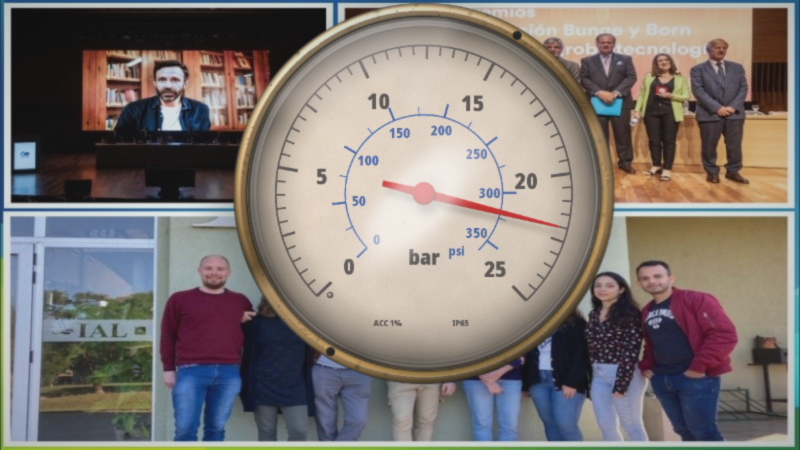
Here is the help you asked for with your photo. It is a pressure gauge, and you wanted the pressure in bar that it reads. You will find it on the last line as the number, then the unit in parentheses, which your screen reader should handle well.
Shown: 22 (bar)
